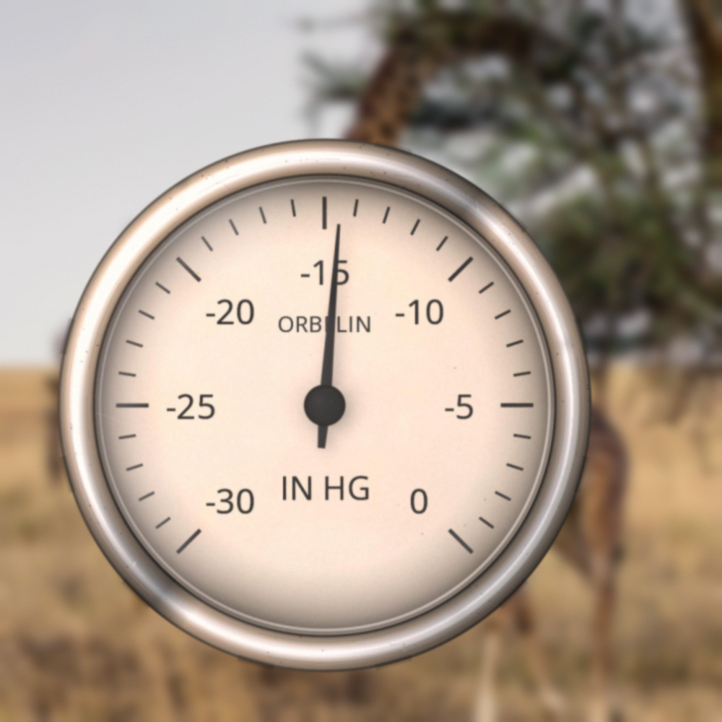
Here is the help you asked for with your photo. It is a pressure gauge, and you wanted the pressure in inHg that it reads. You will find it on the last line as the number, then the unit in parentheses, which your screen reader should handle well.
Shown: -14.5 (inHg)
